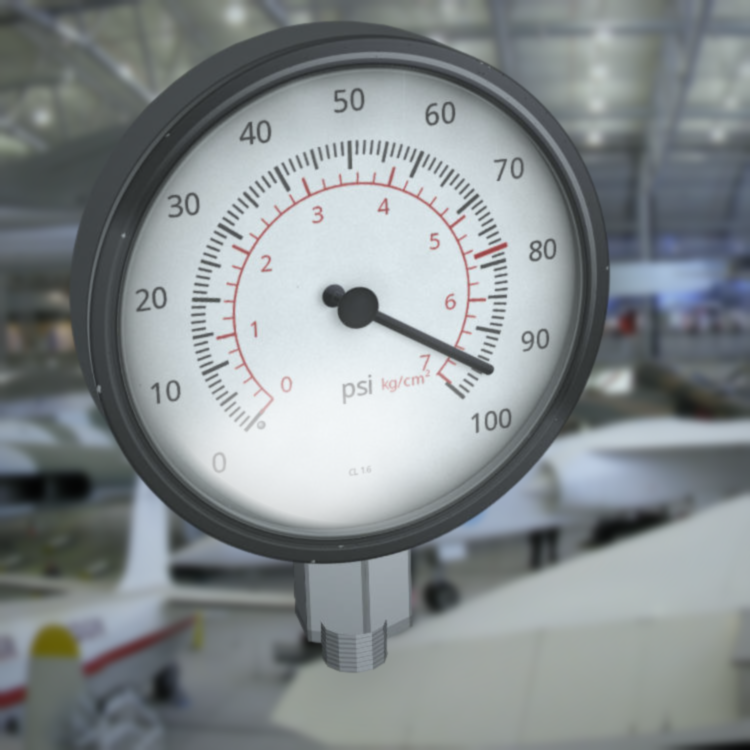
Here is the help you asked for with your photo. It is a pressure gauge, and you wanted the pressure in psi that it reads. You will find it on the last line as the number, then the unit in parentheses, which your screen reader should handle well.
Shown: 95 (psi)
